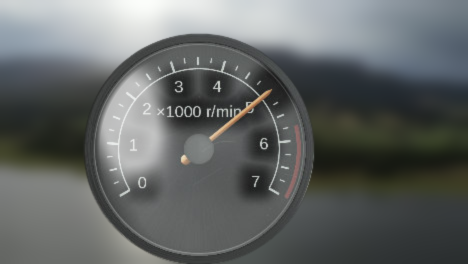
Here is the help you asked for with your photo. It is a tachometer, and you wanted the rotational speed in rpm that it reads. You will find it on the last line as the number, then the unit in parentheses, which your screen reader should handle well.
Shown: 5000 (rpm)
